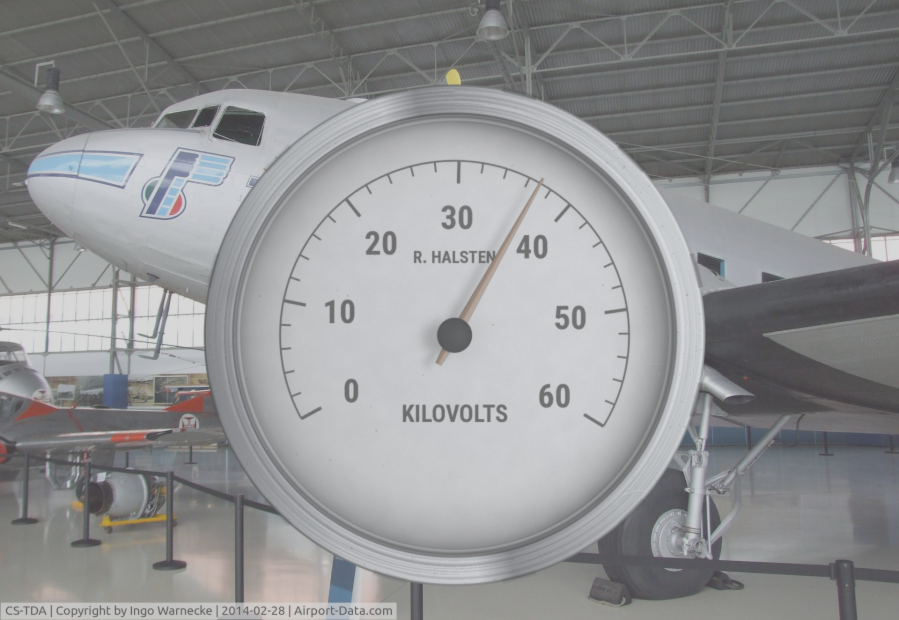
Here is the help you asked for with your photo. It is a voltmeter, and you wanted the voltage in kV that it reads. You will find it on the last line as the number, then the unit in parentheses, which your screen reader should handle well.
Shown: 37 (kV)
